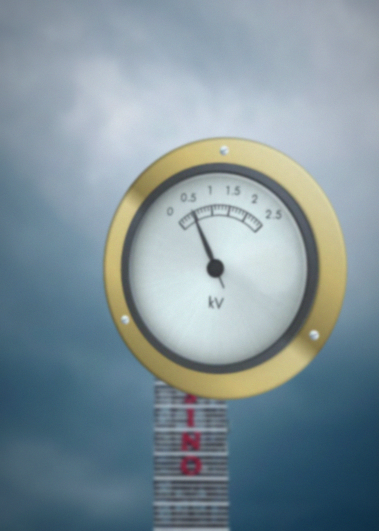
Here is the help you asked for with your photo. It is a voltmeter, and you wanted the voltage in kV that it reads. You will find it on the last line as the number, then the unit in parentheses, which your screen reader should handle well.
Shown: 0.5 (kV)
